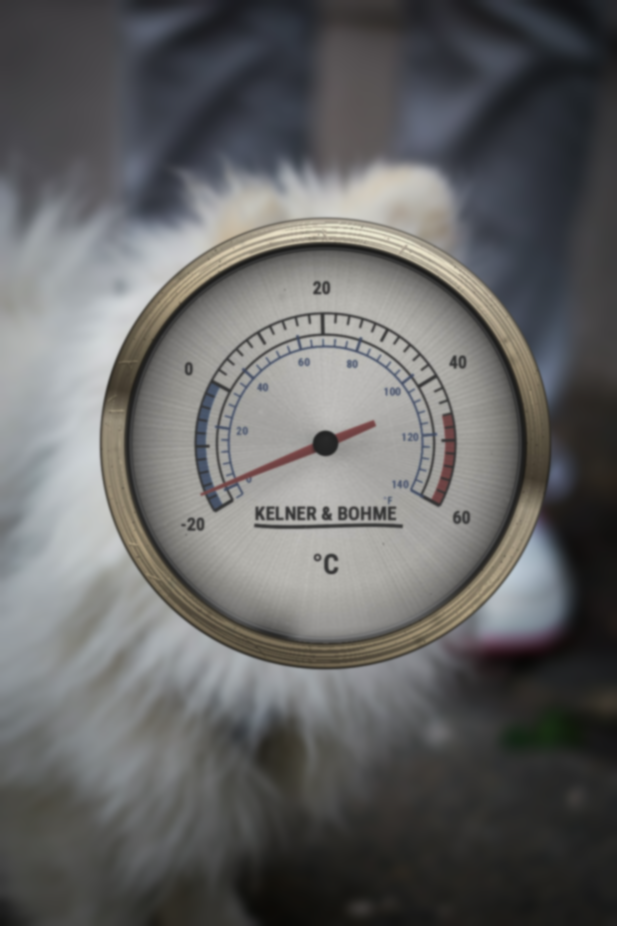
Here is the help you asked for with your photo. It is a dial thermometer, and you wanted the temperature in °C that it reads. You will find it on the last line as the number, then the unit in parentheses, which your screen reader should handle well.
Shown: -17 (°C)
